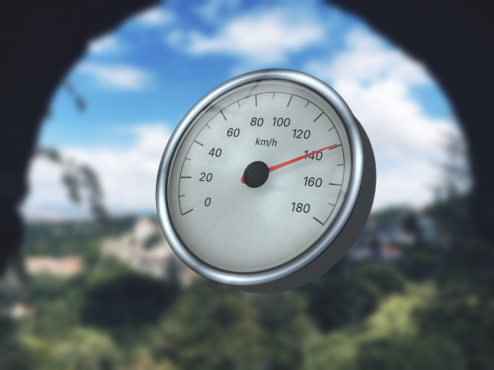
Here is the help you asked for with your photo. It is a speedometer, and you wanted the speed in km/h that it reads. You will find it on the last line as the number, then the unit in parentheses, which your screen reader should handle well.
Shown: 140 (km/h)
